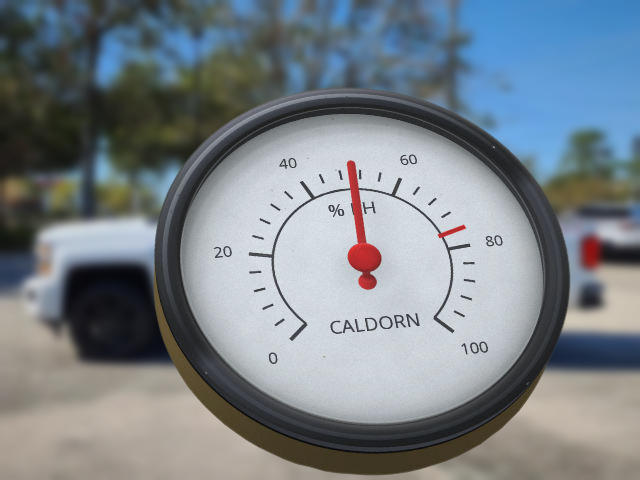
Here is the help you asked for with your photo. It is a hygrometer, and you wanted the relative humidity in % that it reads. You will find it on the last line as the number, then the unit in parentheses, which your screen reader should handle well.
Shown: 50 (%)
